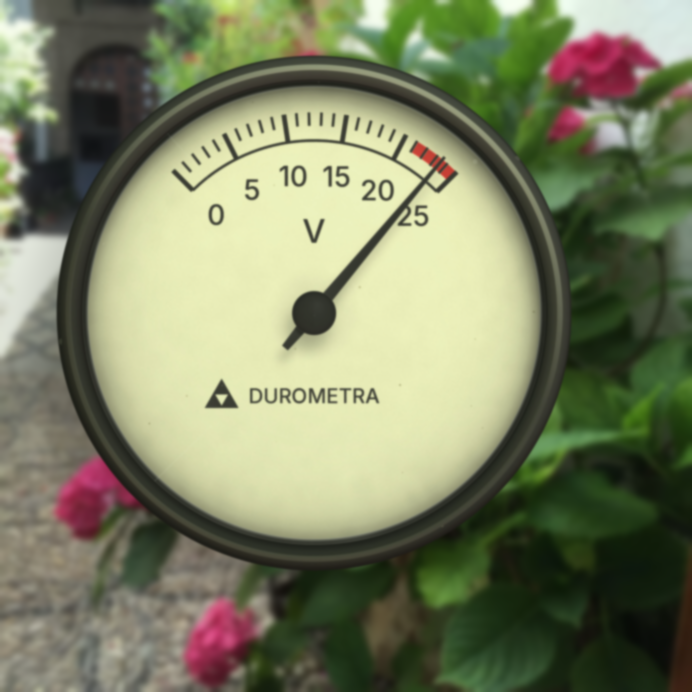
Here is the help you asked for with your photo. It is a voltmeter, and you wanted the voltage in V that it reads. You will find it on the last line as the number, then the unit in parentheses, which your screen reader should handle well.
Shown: 23.5 (V)
